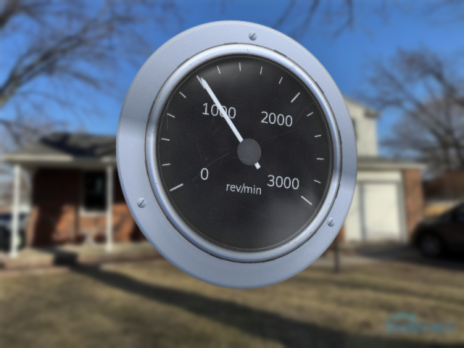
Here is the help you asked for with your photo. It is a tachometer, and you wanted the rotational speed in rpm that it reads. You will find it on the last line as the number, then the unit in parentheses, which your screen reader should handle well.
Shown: 1000 (rpm)
